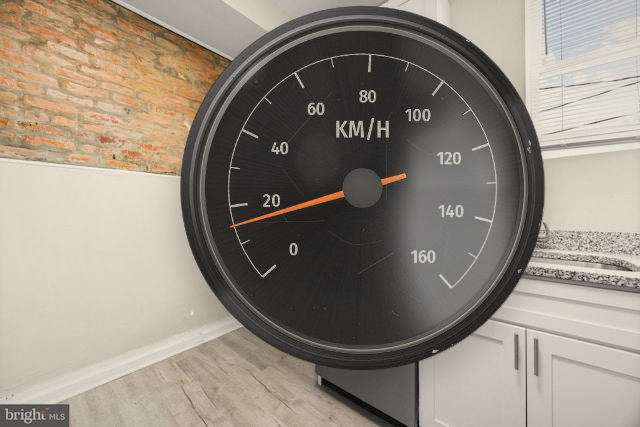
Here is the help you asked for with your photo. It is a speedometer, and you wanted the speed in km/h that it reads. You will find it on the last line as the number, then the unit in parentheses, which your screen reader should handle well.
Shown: 15 (km/h)
